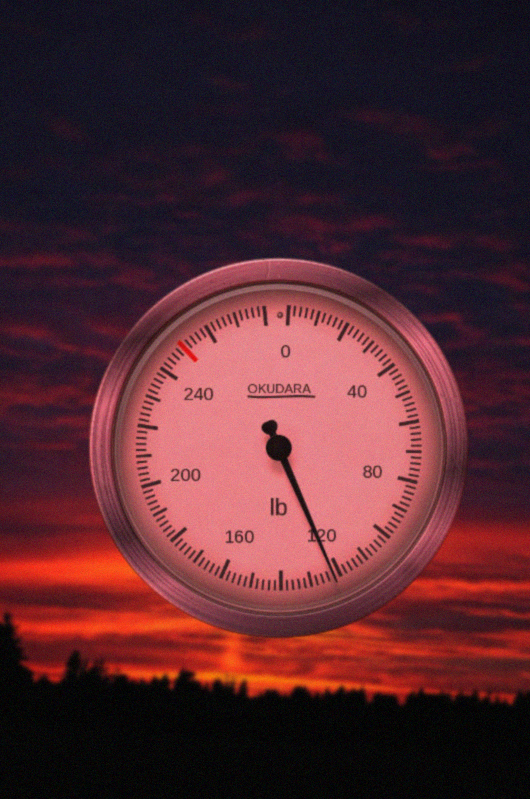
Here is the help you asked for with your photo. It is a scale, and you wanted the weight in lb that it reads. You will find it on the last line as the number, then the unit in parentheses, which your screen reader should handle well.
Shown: 122 (lb)
